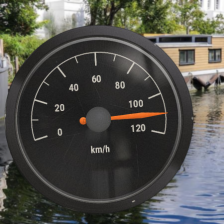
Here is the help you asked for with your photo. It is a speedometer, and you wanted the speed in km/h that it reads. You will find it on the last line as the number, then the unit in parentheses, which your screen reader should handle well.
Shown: 110 (km/h)
